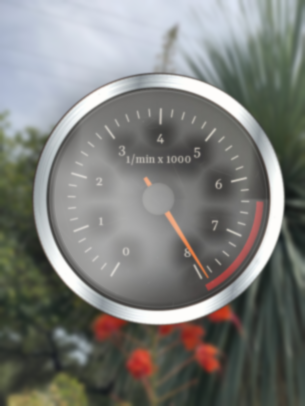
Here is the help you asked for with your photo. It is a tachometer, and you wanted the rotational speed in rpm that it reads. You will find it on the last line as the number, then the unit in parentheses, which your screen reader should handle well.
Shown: 7900 (rpm)
